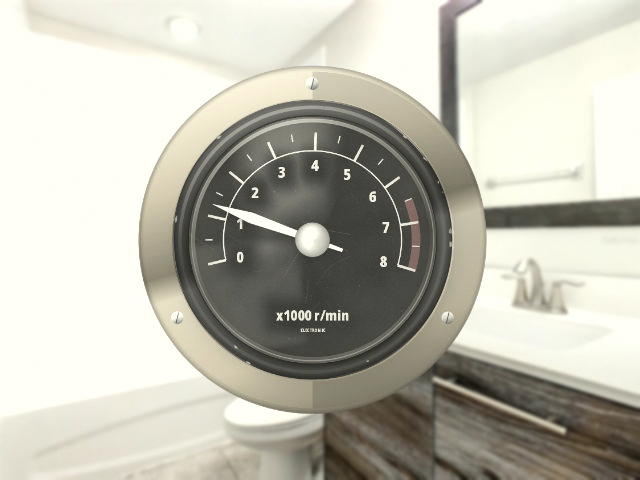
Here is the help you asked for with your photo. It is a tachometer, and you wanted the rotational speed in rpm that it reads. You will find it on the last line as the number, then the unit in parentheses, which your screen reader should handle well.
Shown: 1250 (rpm)
